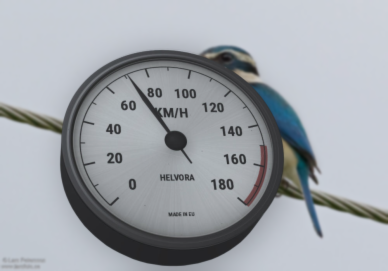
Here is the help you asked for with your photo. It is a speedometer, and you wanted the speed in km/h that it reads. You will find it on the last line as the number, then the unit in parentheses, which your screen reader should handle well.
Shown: 70 (km/h)
